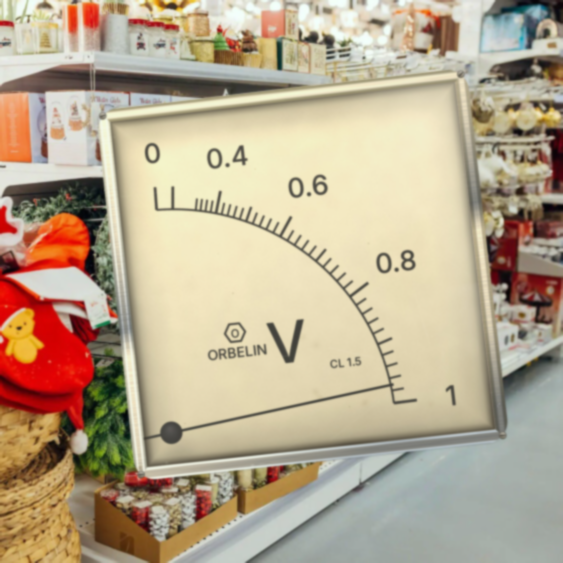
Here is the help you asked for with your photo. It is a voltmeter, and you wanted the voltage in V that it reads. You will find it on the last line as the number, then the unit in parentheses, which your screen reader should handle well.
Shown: 0.97 (V)
